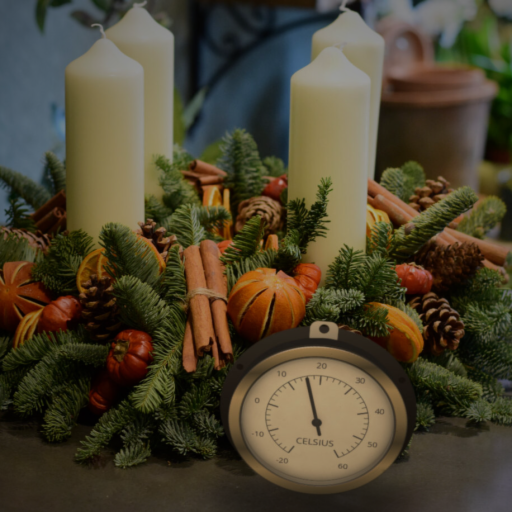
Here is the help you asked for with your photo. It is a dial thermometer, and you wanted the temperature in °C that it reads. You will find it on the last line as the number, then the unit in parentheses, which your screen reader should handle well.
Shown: 16 (°C)
